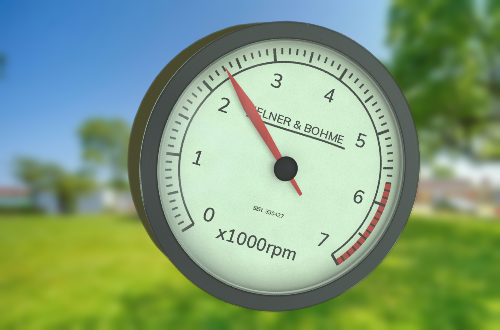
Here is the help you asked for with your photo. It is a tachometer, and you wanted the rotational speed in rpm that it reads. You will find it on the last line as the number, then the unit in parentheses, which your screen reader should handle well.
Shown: 2300 (rpm)
